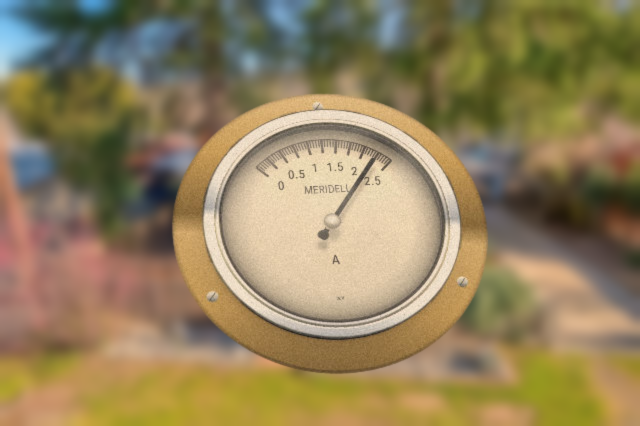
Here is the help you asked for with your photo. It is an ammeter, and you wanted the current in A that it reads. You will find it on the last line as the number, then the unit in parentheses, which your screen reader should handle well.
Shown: 2.25 (A)
